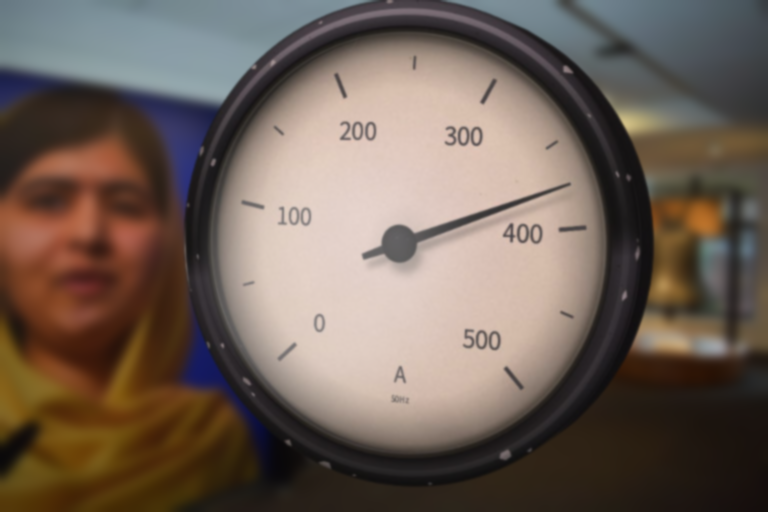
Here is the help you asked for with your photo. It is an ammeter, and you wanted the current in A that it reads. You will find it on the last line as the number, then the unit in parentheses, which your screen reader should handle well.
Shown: 375 (A)
